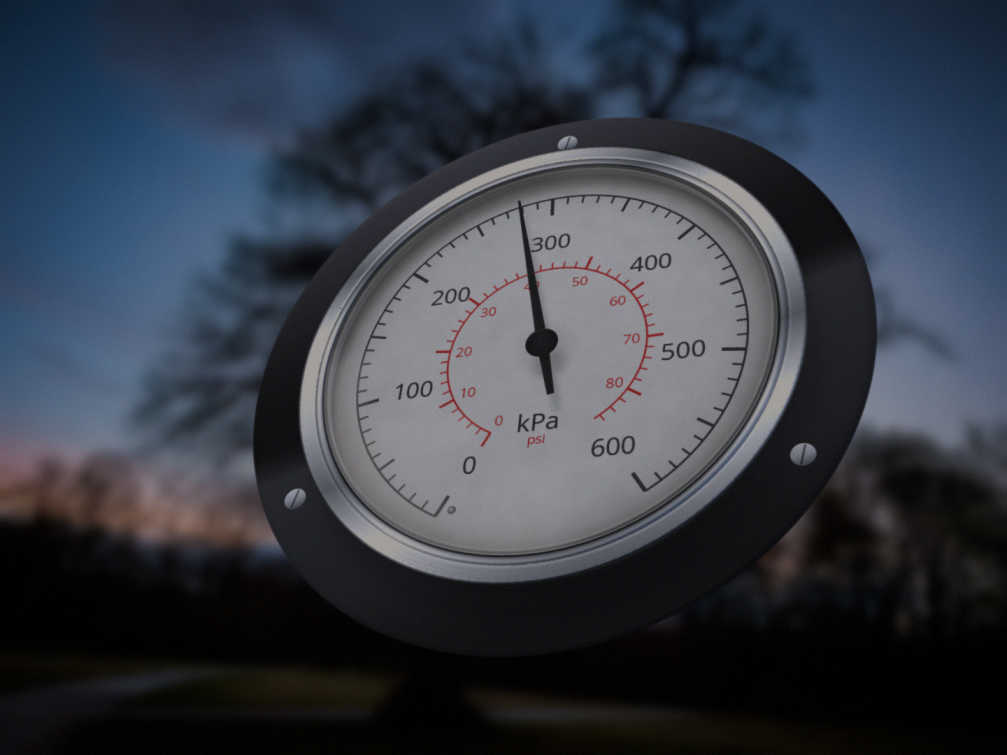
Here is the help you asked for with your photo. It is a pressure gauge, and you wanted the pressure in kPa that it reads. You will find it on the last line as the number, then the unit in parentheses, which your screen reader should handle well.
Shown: 280 (kPa)
